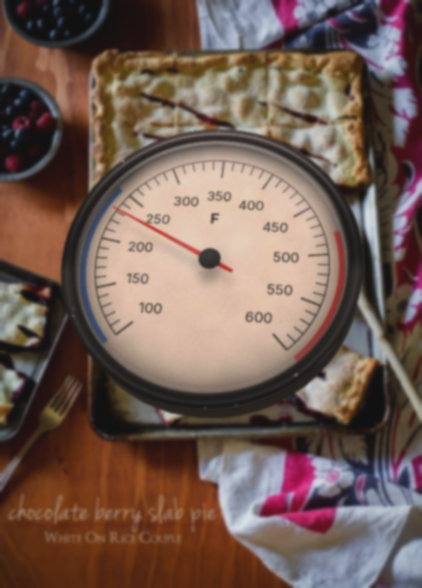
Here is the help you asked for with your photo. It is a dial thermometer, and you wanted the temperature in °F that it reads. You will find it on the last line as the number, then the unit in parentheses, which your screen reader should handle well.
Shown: 230 (°F)
